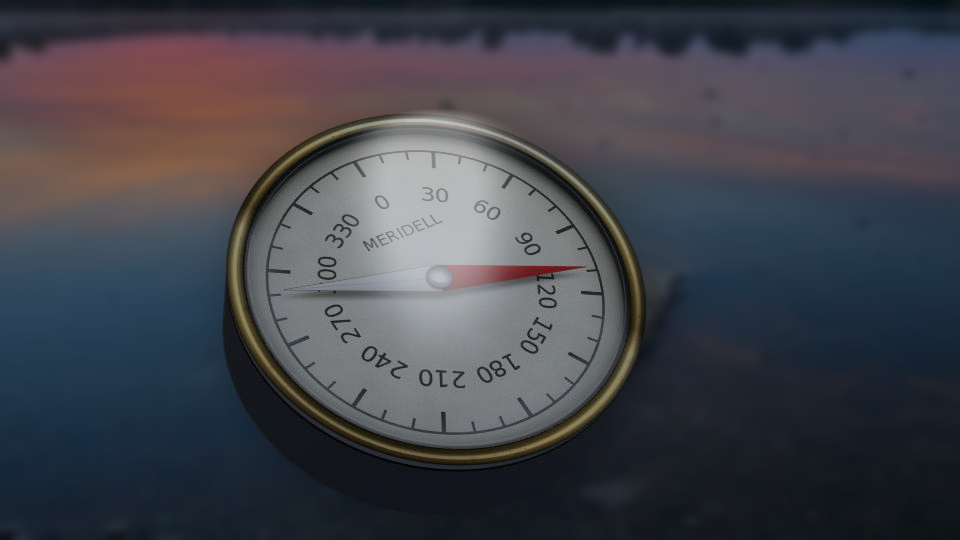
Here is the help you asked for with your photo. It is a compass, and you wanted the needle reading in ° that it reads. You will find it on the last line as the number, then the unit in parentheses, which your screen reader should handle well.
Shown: 110 (°)
